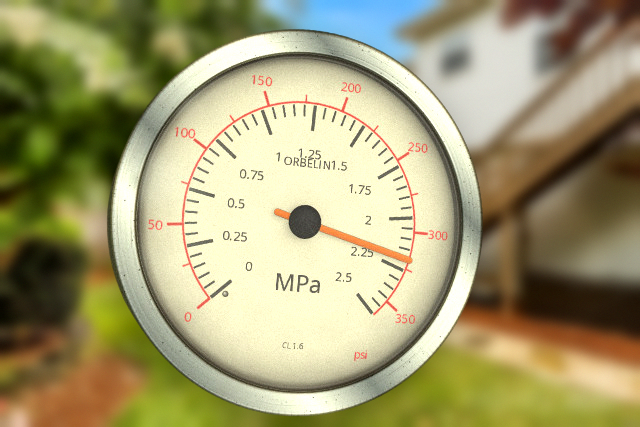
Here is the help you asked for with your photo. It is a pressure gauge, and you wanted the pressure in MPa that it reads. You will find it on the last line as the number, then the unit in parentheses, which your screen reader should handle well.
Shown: 2.2 (MPa)
